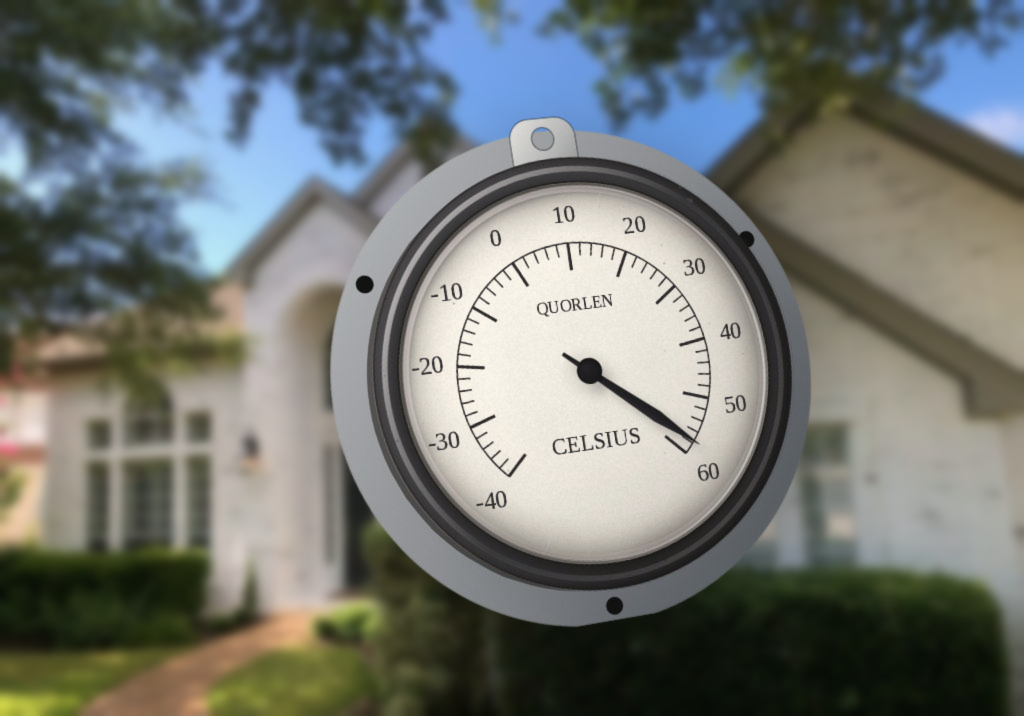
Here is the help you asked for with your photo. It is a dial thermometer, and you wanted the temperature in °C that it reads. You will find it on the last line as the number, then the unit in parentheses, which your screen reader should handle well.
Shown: 58 (°C)
